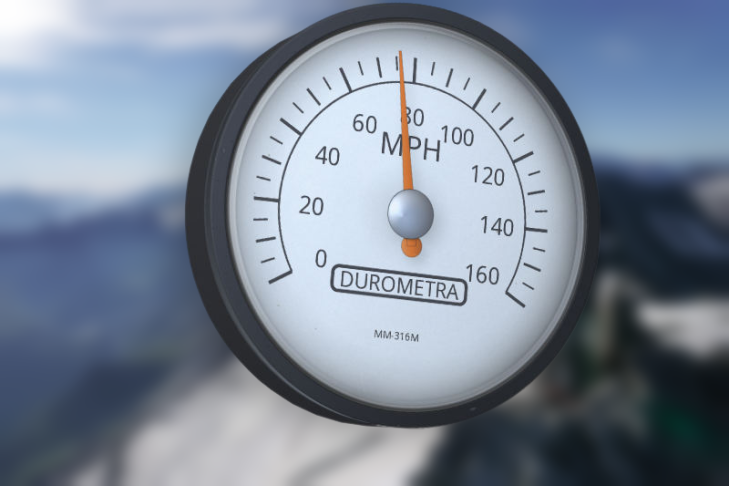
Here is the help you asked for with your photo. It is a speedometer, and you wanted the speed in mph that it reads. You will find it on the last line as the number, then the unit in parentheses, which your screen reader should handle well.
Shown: 75 (mph)
